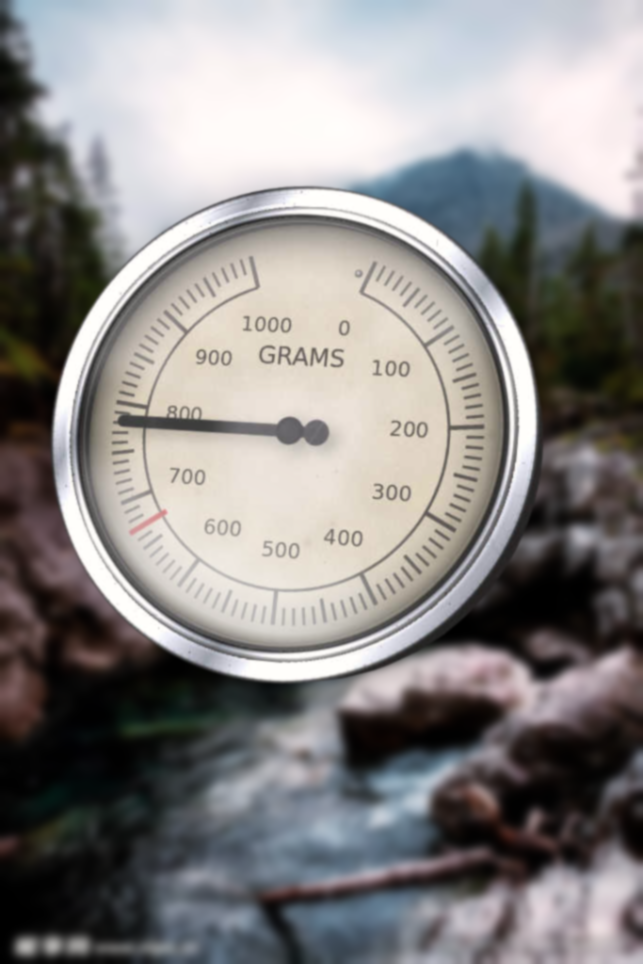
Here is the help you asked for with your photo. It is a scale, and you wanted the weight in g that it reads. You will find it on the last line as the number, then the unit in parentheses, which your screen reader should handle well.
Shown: 780 (g)
